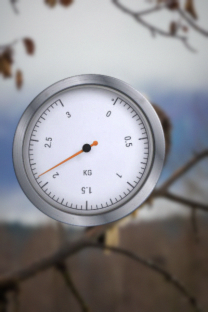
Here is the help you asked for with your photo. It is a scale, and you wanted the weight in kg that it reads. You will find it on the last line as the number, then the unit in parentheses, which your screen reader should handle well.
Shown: 2.1 (kg)
